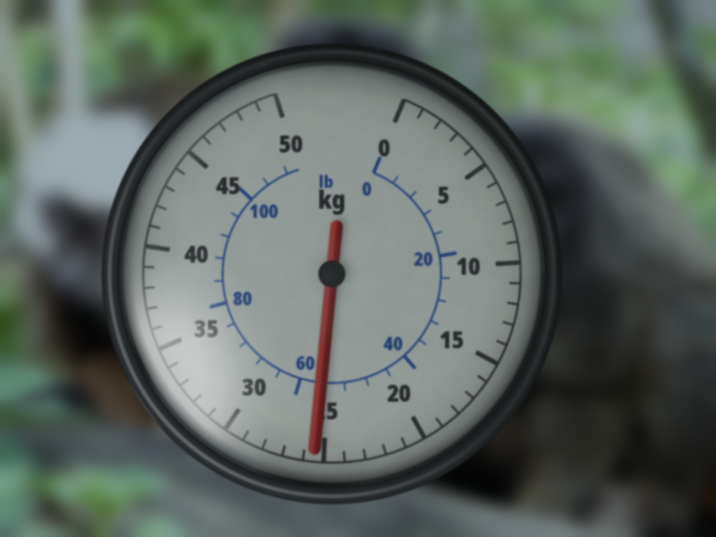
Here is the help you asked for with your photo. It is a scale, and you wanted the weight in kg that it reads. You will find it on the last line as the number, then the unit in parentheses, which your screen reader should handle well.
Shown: 25.5 (kg)
